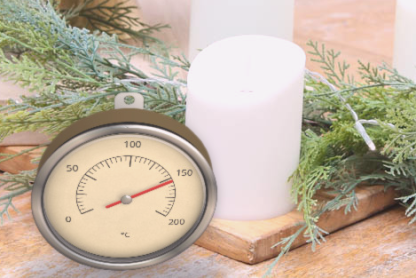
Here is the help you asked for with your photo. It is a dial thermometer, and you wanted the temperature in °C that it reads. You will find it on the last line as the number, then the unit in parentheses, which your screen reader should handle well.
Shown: 150 (°C)
